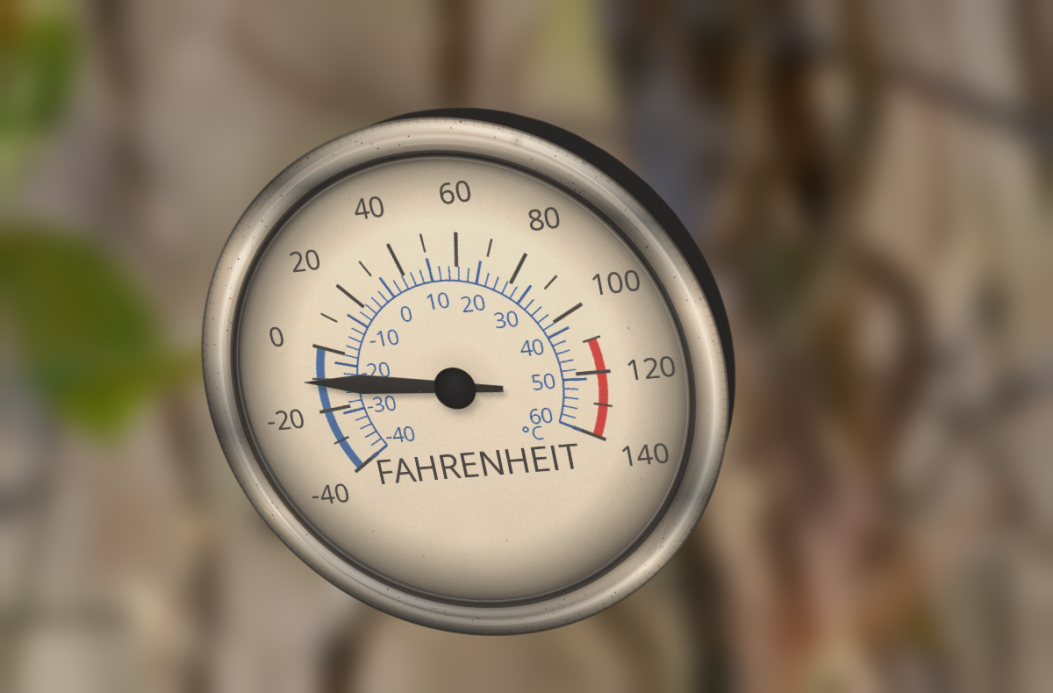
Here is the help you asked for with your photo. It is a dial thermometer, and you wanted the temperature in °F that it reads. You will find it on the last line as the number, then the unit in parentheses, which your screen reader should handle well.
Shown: -10 (°F)
